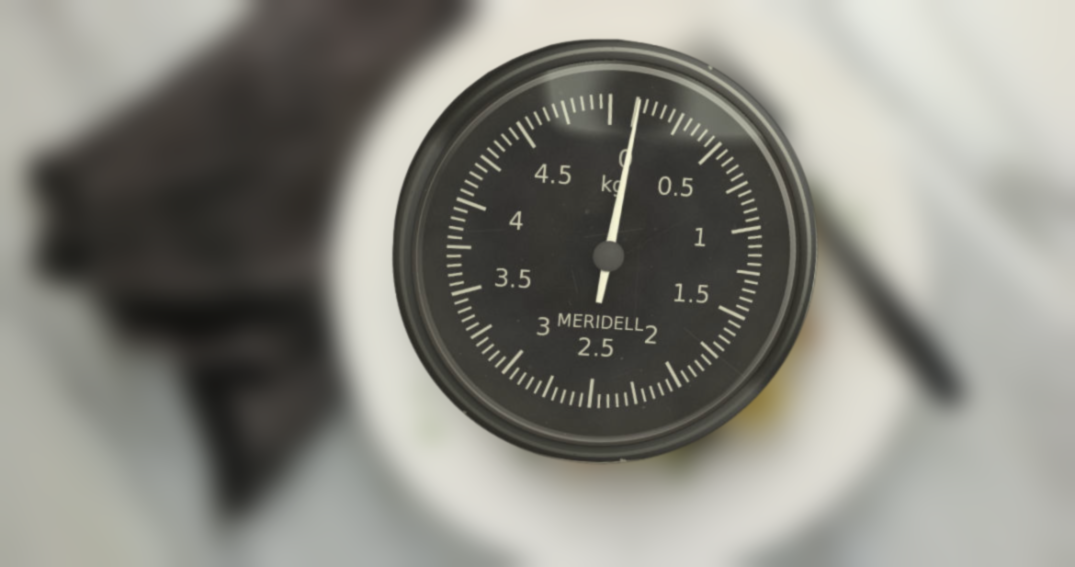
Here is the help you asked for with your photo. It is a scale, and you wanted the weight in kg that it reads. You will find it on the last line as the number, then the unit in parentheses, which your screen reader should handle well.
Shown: 0 (kg)
